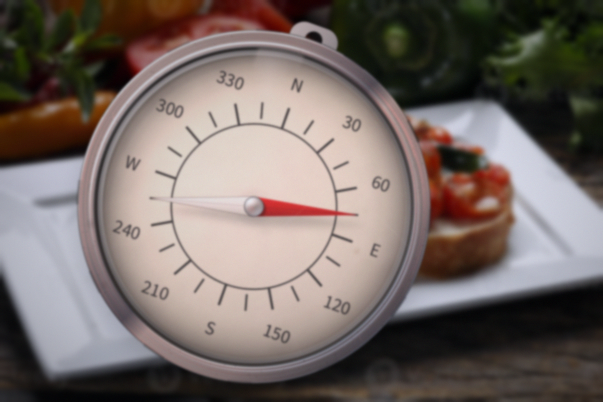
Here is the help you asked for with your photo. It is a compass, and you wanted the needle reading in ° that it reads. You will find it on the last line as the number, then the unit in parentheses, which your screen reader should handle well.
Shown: 75 (°)
